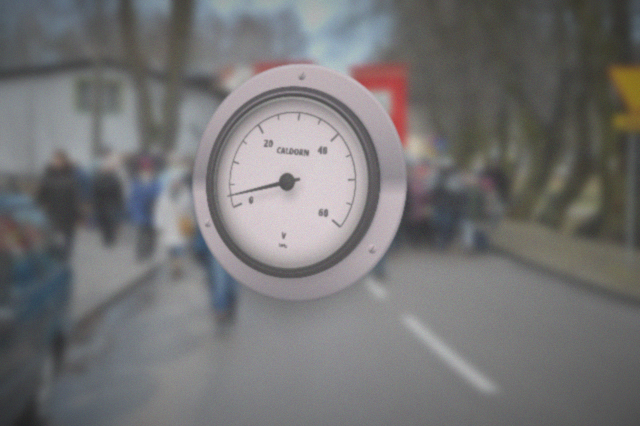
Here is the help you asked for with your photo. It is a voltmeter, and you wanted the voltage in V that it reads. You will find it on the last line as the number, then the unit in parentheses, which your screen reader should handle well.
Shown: 2.5 (V)
